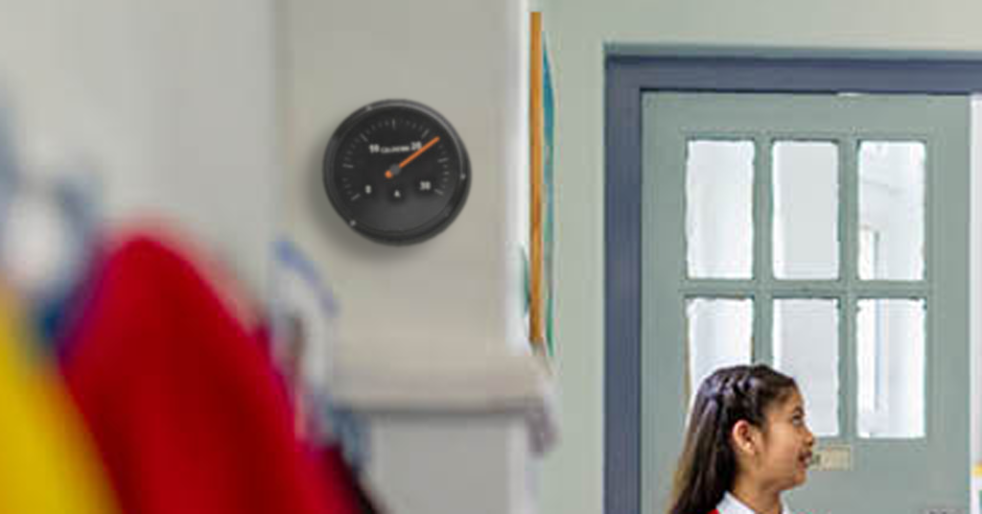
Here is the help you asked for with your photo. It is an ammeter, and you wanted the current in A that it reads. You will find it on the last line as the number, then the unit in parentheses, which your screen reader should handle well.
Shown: 22 (A)
